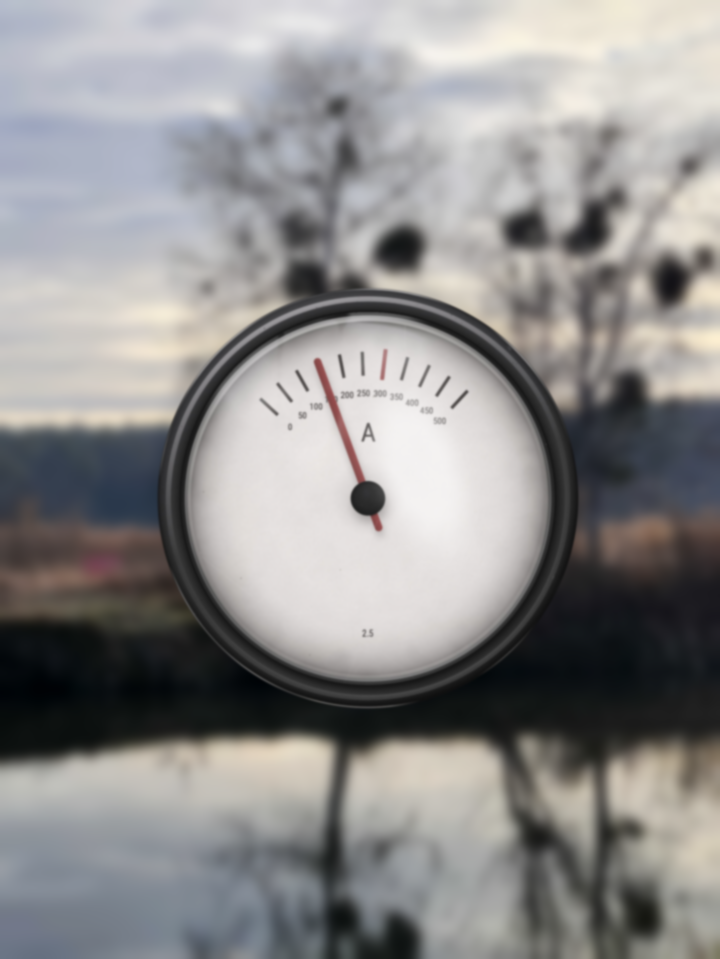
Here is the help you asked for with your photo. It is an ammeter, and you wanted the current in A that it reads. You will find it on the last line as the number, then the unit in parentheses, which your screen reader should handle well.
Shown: 150 (A)
